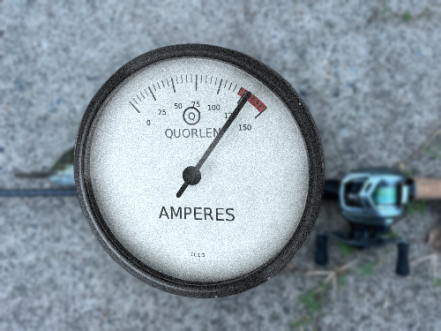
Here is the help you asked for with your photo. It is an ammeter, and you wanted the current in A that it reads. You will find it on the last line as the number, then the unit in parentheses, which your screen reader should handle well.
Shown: 130 (A)
